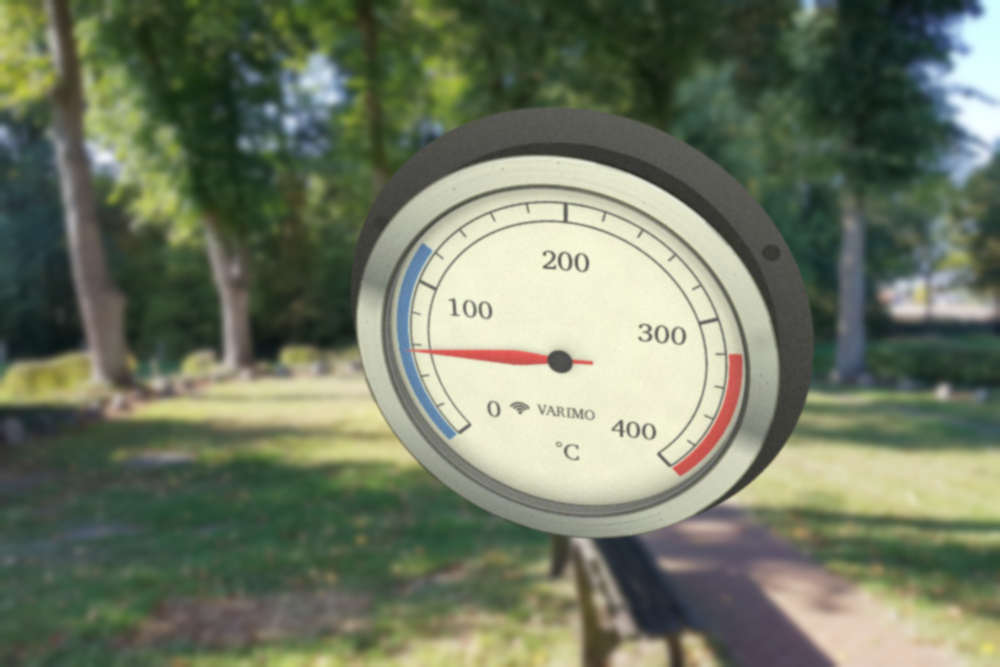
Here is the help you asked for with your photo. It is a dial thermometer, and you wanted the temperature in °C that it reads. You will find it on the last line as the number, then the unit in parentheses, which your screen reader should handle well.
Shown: 60 (°C)
